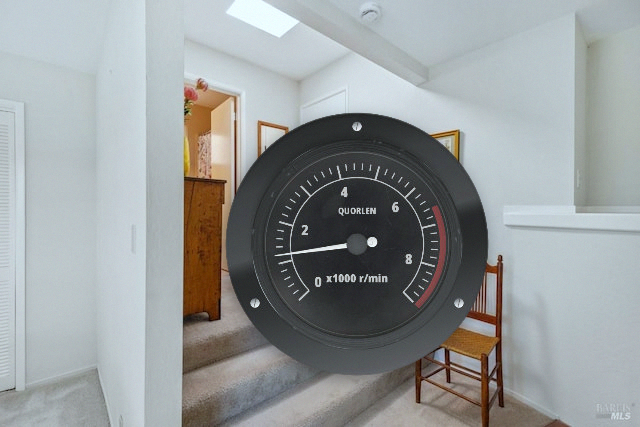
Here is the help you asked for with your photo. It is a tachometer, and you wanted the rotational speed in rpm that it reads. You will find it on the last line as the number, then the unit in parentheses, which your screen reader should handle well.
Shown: 1200 (rpm)
